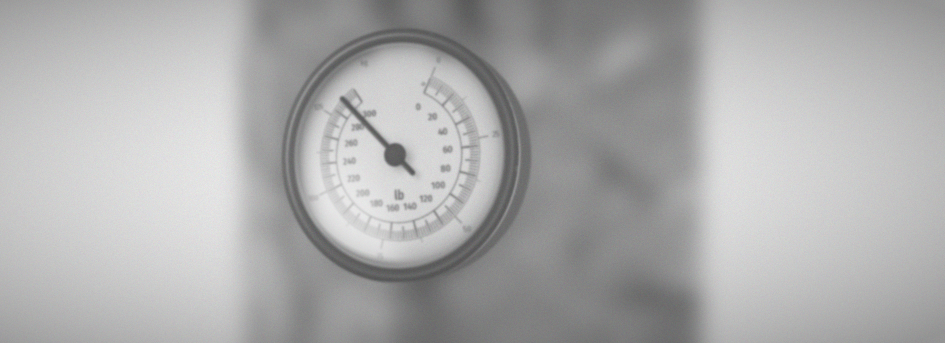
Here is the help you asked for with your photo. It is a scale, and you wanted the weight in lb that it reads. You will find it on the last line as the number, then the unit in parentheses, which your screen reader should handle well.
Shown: 290 (lb)
